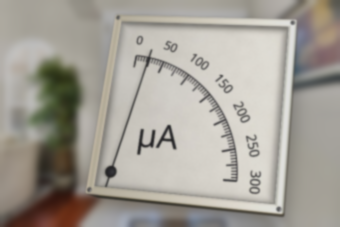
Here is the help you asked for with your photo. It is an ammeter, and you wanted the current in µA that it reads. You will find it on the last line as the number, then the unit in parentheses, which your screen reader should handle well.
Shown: 25 (µA)
